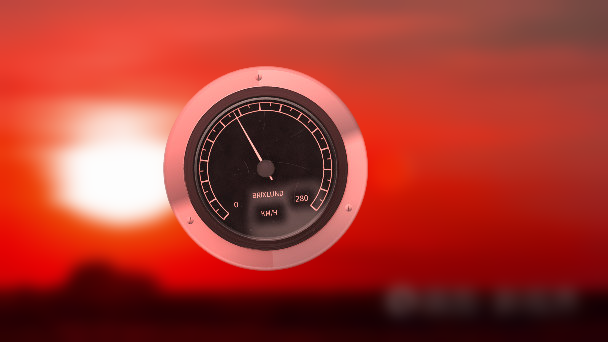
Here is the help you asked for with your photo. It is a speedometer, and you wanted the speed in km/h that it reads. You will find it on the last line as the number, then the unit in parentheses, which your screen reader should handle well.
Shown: 115 (km/h)
